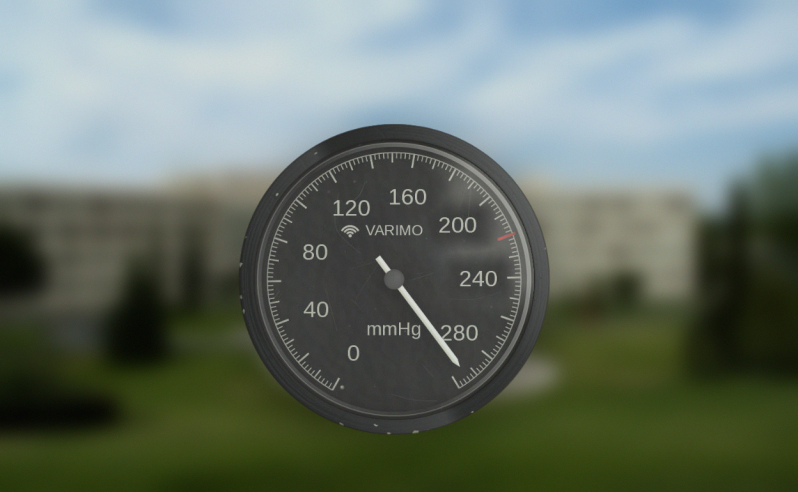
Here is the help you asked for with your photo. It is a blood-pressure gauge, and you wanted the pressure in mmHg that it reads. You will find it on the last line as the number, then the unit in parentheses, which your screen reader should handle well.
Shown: 294 (mmHg)
